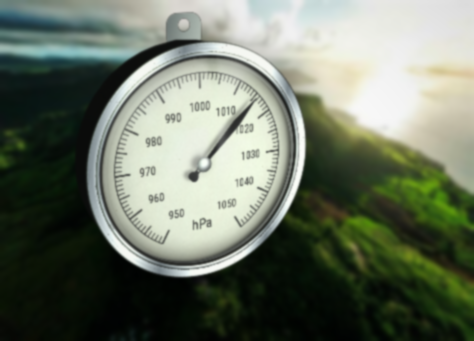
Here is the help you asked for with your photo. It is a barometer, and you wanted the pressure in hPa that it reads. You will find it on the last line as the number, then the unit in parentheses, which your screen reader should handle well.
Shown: 1015 (hPa)
